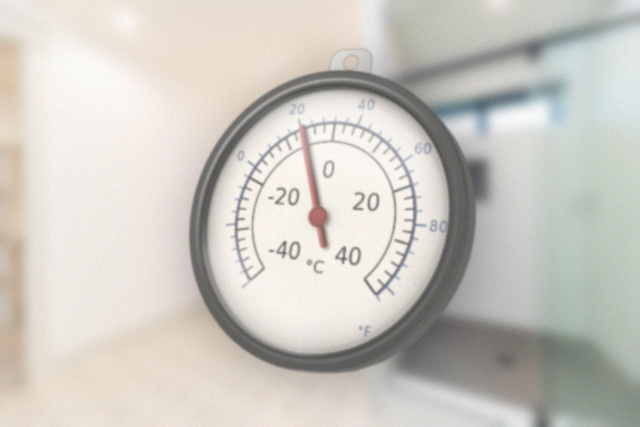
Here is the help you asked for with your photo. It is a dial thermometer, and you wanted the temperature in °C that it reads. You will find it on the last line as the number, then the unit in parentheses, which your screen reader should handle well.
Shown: -6 (°C)
